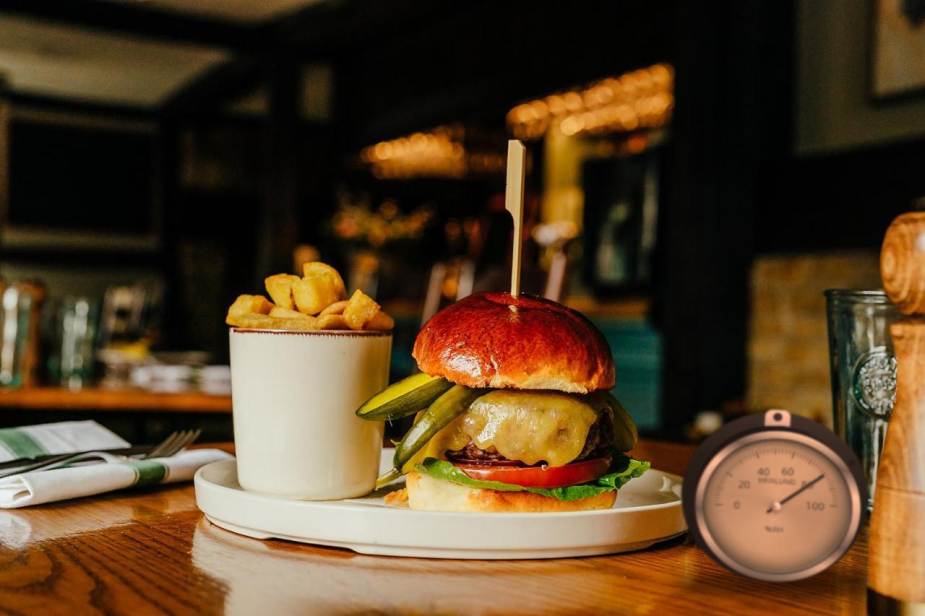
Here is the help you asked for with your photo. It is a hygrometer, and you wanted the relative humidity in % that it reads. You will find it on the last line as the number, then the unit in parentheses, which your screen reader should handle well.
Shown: 80 (%)
